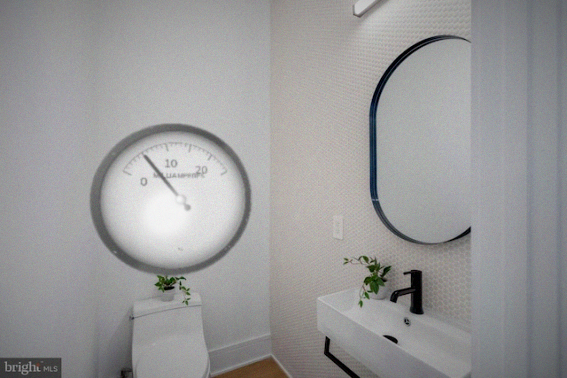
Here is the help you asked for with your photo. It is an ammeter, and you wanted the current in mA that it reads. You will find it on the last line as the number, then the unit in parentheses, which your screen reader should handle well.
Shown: 5 (mA)
